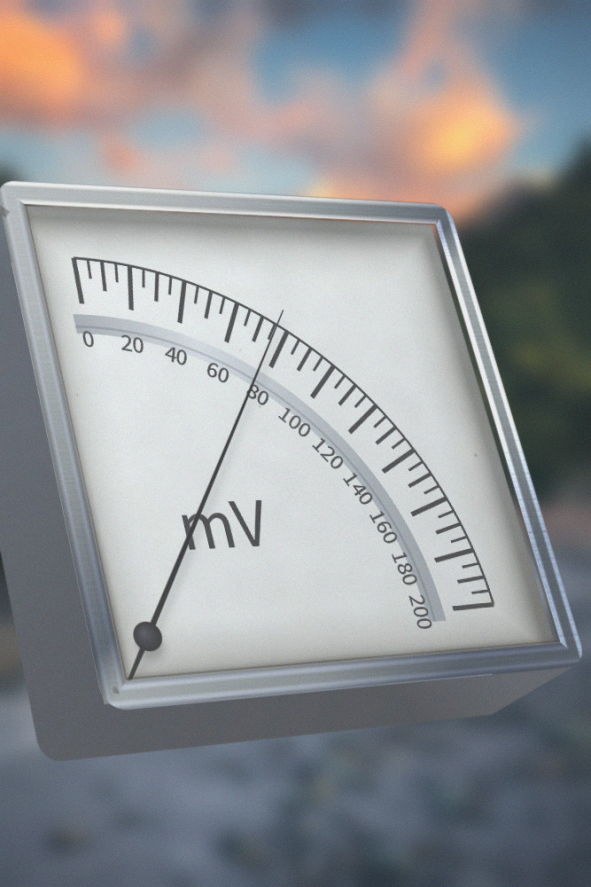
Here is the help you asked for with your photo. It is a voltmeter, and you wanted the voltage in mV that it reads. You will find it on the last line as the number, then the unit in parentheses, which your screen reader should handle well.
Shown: 75 (mV)
